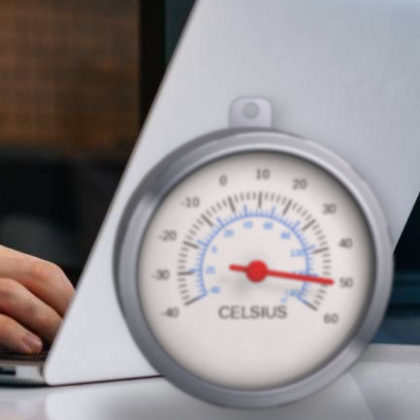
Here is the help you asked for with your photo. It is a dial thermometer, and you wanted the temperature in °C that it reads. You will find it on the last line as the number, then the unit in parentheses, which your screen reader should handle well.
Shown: 50 (°C)
